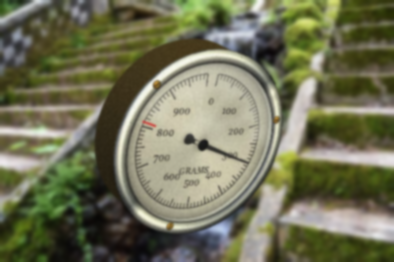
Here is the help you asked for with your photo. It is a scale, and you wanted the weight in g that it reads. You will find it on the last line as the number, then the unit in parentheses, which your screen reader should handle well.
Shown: 300 (g)
